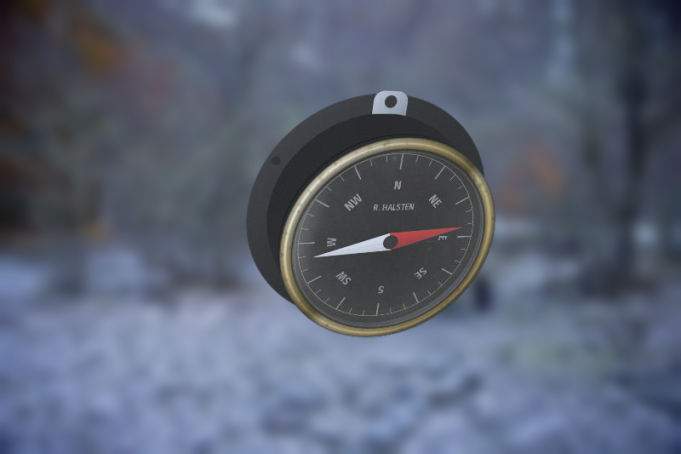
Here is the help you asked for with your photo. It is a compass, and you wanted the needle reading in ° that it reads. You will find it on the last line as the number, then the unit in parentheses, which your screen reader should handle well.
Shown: 80 (°)
